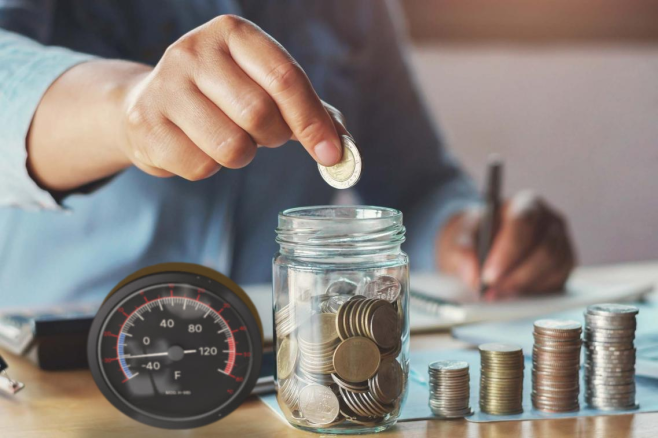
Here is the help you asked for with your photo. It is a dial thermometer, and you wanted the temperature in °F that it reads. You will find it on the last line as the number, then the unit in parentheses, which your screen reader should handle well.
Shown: -20 (°F)
